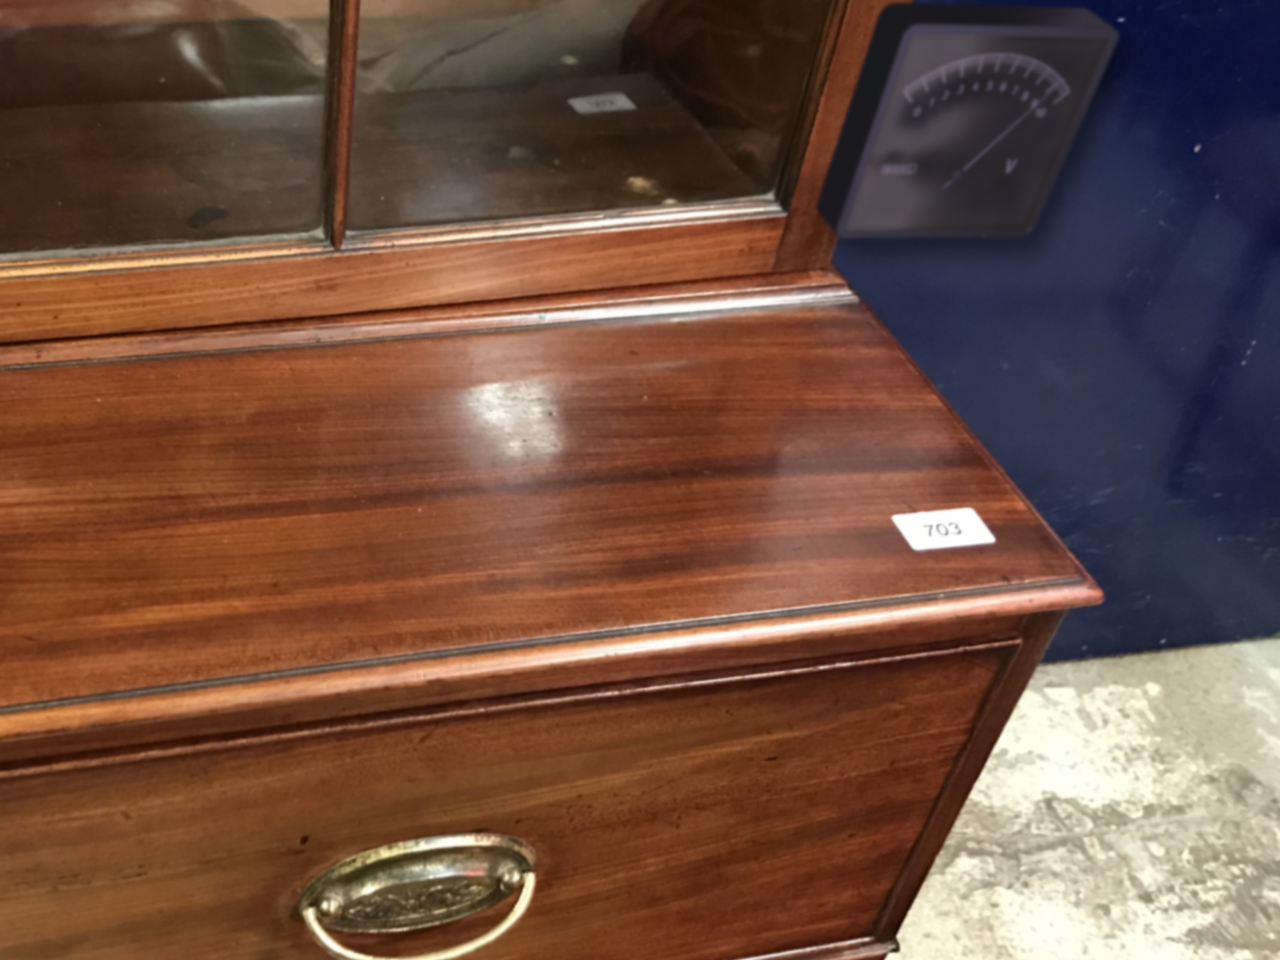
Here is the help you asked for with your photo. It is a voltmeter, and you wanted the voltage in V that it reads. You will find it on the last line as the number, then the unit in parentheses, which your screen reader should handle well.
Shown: 9 (V)
